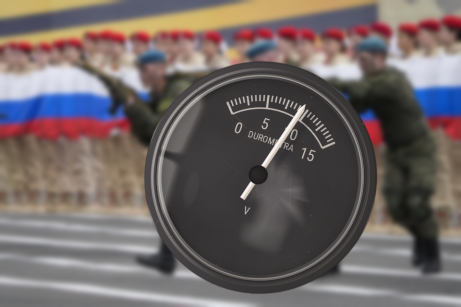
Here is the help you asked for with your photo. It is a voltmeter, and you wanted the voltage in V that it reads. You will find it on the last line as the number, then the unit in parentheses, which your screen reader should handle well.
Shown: 9.5 (V)
